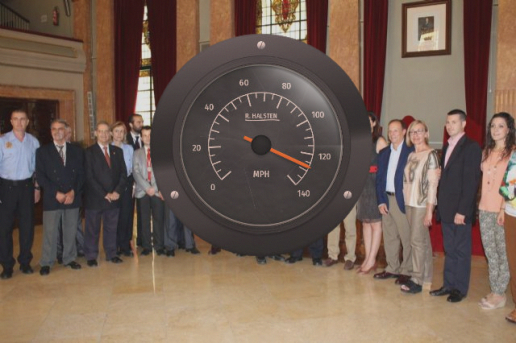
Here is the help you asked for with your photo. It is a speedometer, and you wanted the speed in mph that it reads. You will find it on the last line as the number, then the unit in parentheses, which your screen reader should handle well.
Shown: 127.5 (mph)
